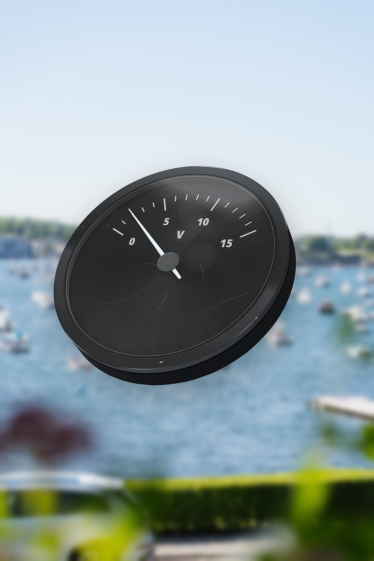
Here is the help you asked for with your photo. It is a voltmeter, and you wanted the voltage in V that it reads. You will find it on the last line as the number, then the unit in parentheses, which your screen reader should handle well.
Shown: 2 (V)
